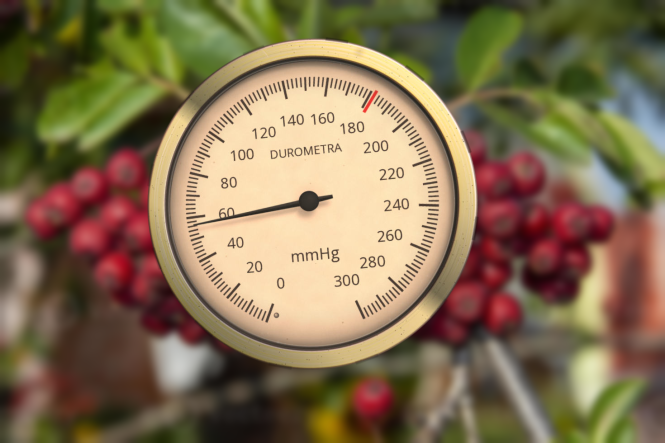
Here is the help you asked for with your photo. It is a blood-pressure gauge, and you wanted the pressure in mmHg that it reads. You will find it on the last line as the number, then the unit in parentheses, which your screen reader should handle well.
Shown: 56 (mmHg)
